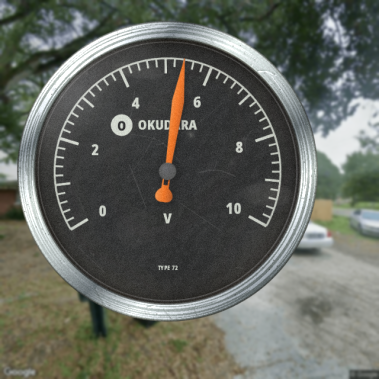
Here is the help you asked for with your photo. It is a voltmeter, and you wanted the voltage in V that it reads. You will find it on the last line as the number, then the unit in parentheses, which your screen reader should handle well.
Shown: 5.4 (V)
